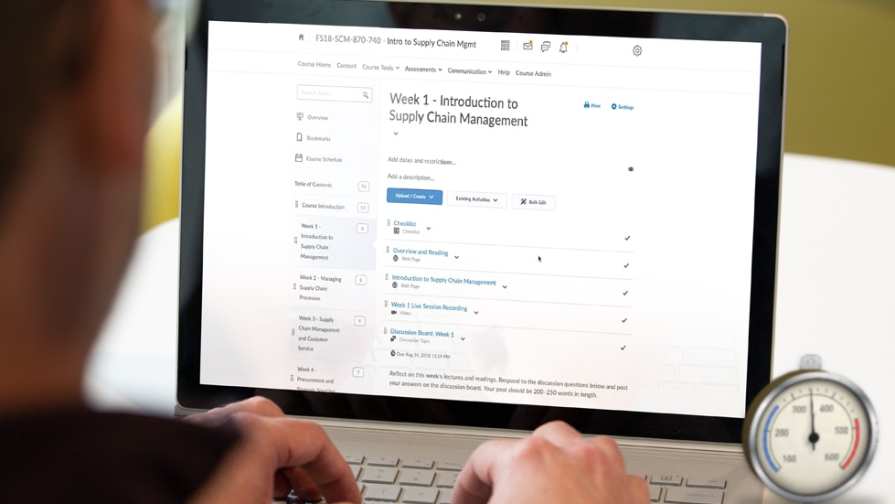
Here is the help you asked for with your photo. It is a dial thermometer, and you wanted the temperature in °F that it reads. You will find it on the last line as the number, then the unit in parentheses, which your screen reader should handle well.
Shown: 340 (°F)
